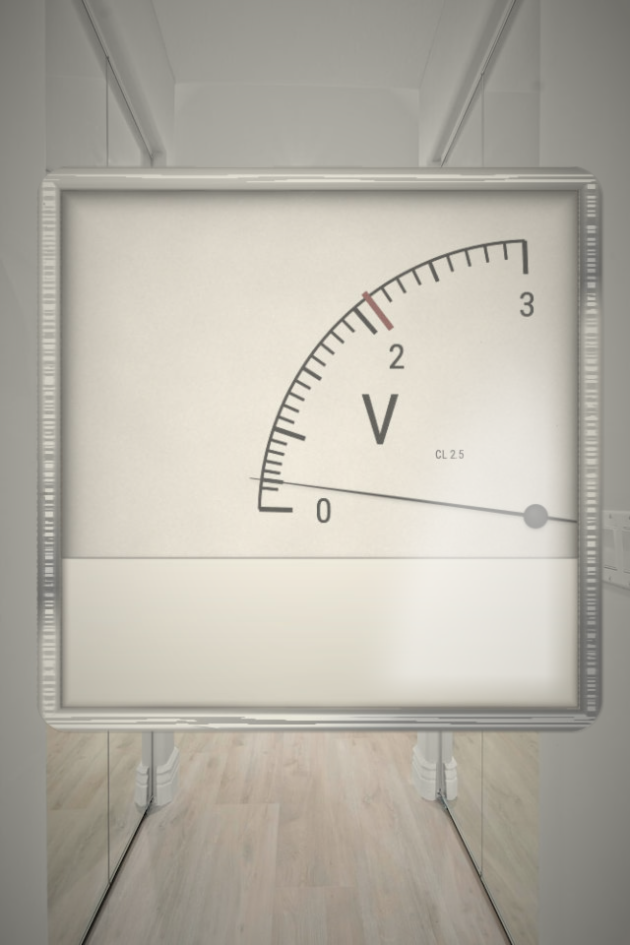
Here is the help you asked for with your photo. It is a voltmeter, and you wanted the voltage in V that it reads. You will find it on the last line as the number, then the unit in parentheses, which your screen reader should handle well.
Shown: 0.5 (V)
